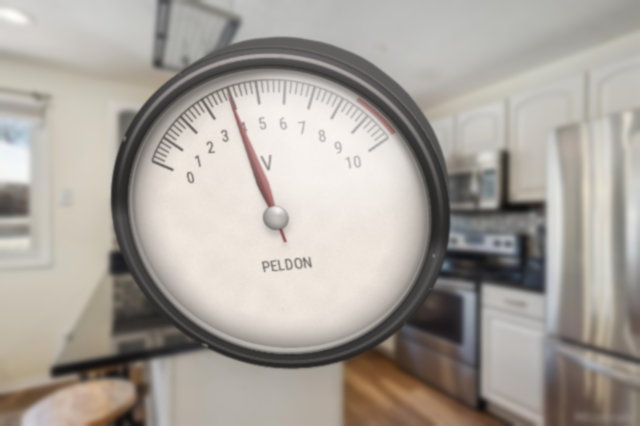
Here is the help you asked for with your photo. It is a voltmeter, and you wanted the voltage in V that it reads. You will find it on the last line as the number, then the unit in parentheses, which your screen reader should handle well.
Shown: 4 (V)
